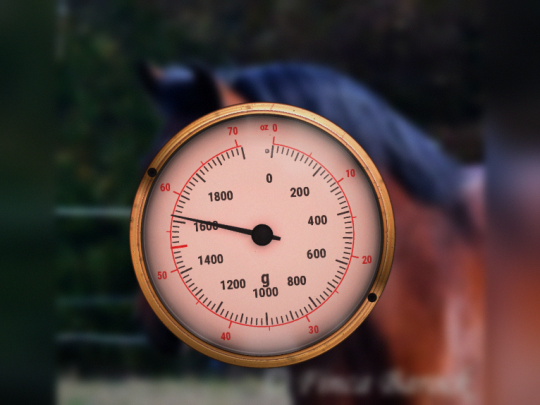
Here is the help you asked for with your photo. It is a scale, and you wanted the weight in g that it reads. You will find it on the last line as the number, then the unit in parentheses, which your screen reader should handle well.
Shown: 1620 (g)
